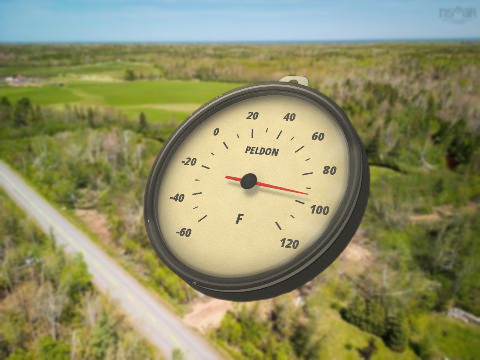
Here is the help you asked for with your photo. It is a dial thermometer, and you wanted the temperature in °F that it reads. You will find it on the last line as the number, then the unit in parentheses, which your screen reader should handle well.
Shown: 95 (°F)
